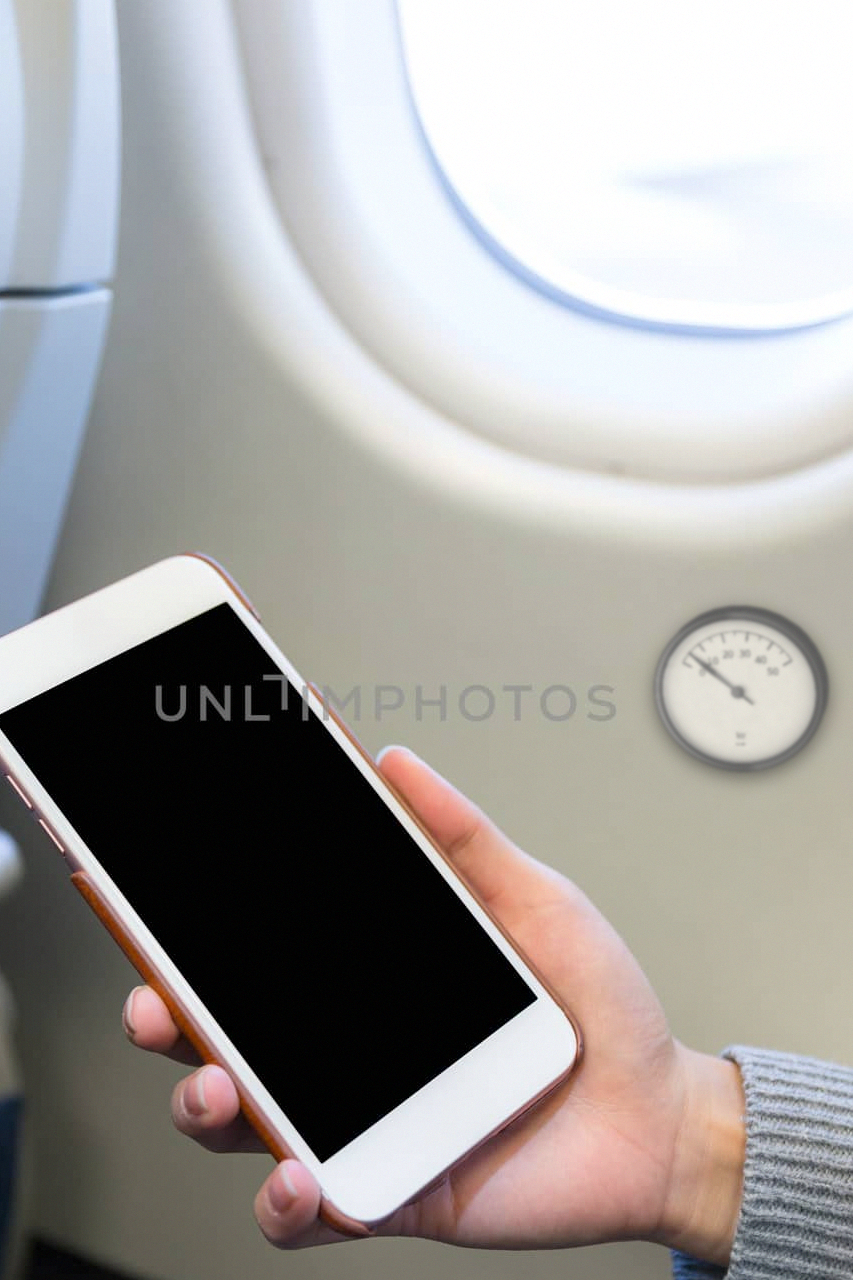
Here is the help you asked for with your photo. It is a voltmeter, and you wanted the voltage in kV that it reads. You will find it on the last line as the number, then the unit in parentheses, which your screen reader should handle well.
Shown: 5 (kV)
